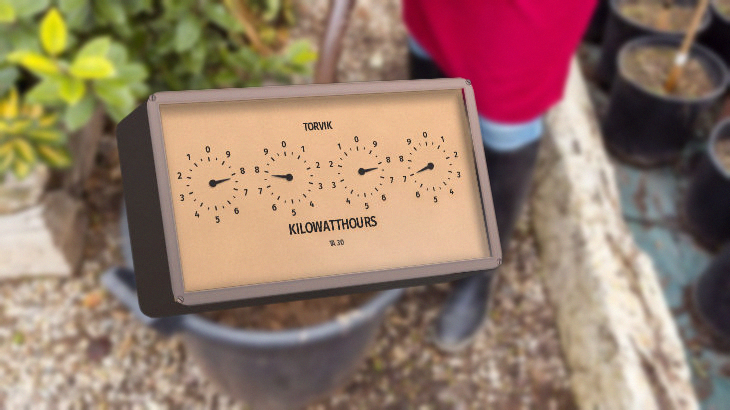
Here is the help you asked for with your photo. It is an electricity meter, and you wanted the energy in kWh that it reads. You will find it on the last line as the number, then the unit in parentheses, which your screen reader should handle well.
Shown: 7777 (kWh)
